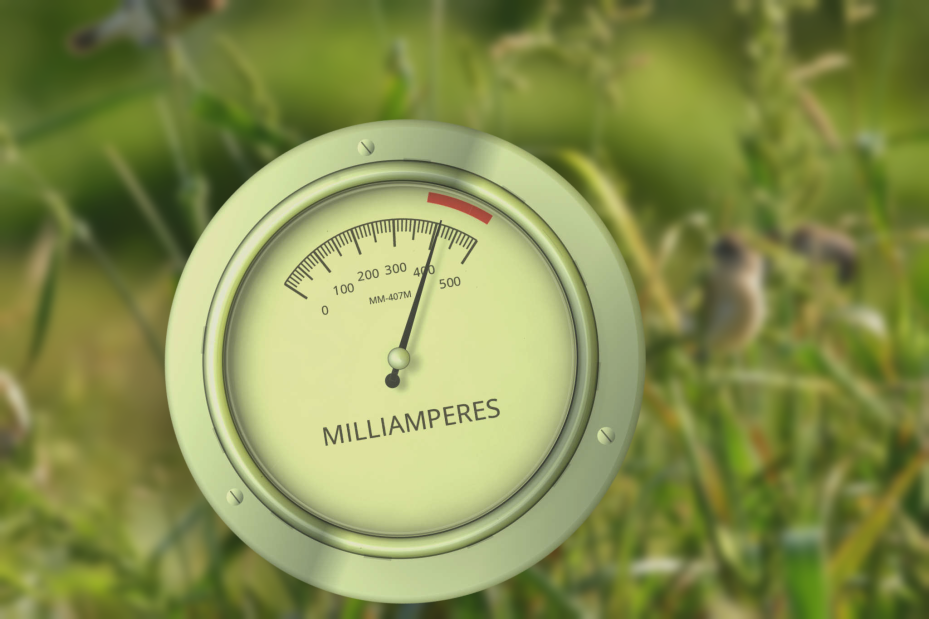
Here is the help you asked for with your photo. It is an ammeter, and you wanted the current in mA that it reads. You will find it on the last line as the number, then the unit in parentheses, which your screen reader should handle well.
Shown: 410 (mA)
